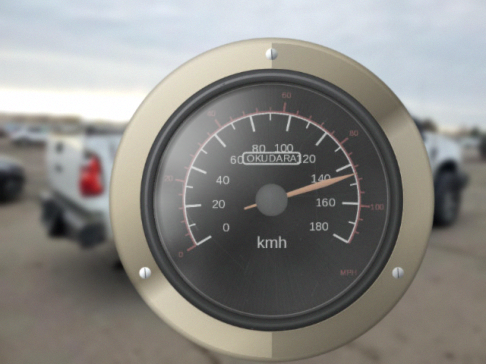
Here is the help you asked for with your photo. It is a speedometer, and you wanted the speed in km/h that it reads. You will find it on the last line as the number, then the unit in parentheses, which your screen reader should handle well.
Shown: 145 (km/h)
